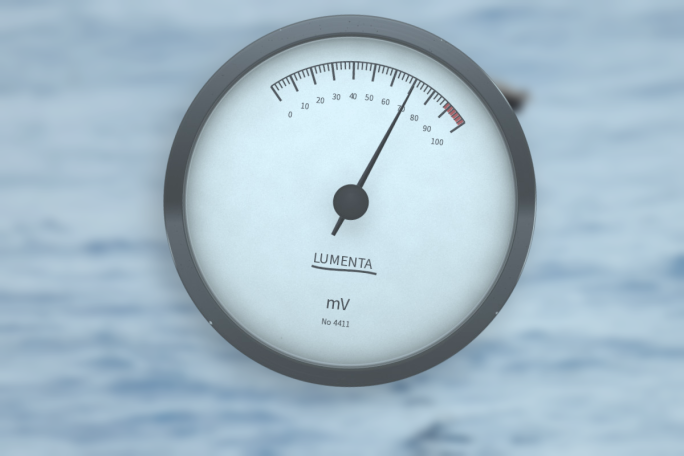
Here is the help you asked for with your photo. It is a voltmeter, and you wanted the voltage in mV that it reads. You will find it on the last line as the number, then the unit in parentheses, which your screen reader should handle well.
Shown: 70 (mV)
